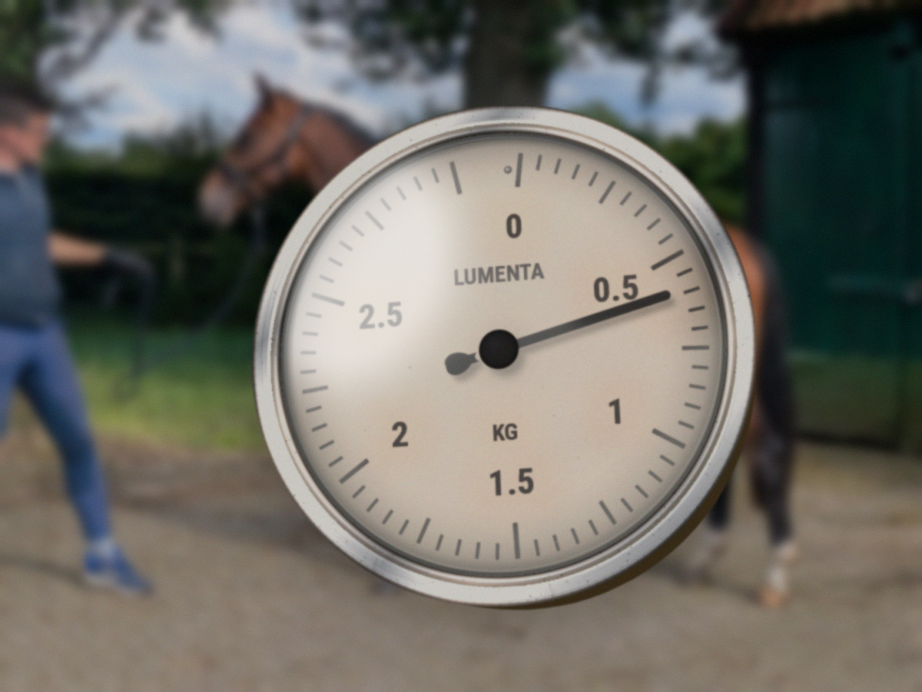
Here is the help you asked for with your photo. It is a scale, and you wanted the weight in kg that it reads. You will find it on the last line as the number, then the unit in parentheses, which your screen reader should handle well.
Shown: 0.6 (kg)
